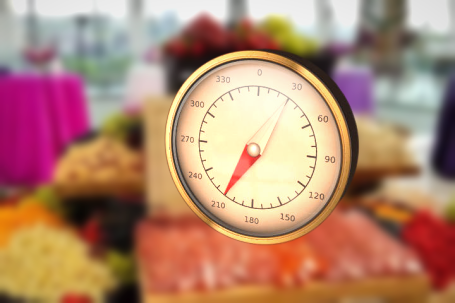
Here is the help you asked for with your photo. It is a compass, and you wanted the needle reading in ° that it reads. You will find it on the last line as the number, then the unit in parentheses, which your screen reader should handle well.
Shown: 210 (°)
